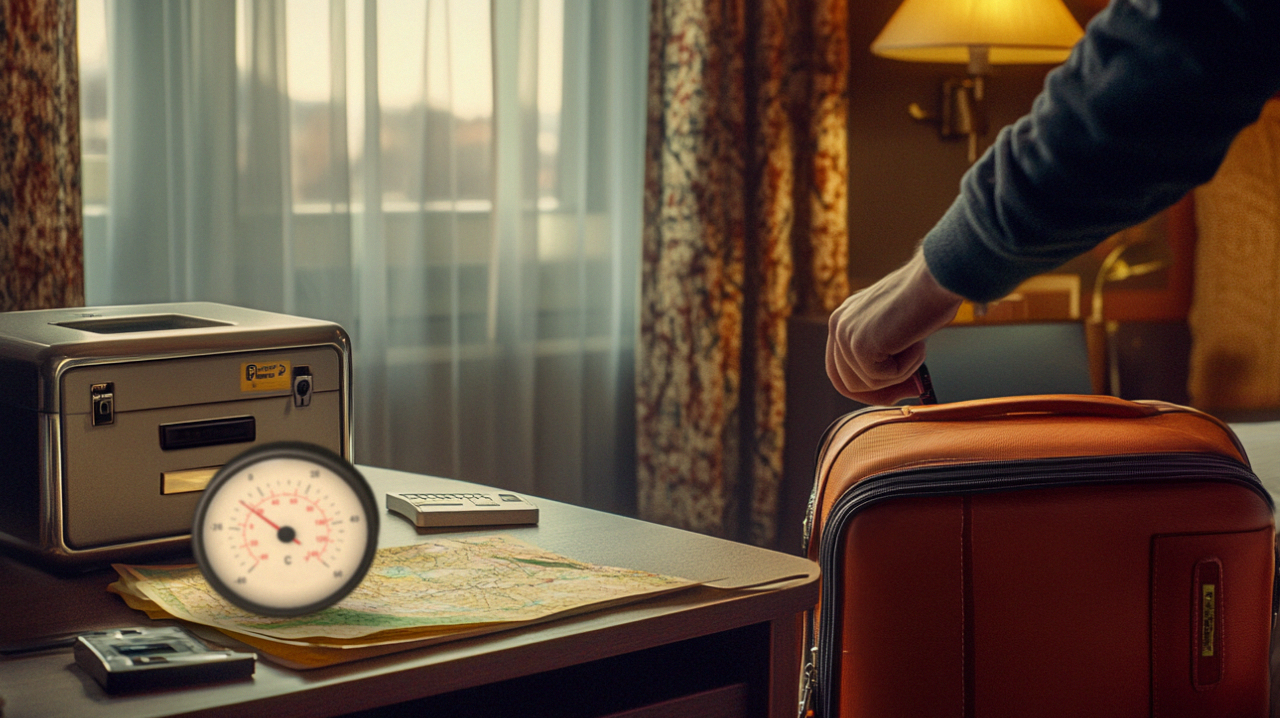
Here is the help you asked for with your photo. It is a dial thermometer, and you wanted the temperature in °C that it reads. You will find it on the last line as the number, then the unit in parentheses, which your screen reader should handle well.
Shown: -8 (°C)
